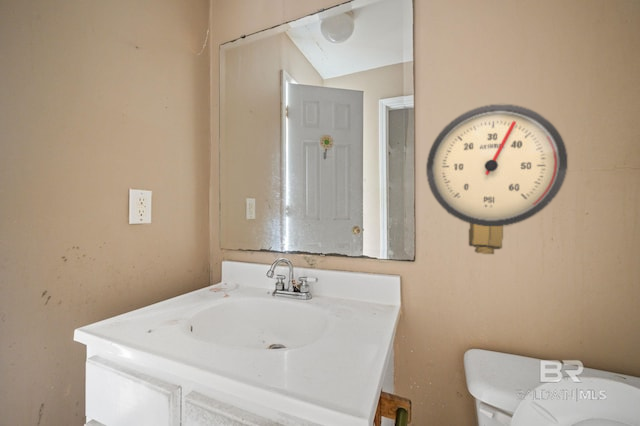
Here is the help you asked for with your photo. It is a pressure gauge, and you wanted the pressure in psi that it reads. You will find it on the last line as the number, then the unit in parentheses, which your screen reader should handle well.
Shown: 35 (psi)
